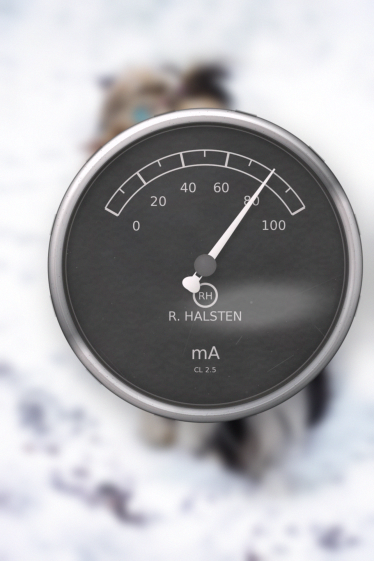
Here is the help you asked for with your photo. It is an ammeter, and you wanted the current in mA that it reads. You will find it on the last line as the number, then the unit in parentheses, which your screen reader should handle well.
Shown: 80 (mA)
